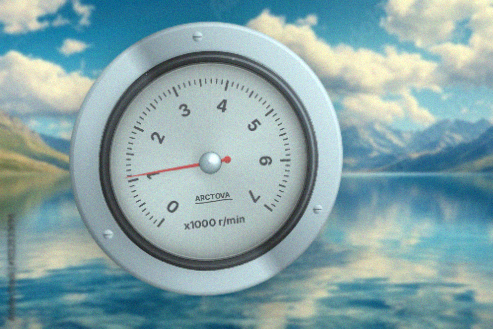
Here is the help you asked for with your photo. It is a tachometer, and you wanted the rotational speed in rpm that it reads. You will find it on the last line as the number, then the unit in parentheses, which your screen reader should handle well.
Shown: 1100 (rpm)
